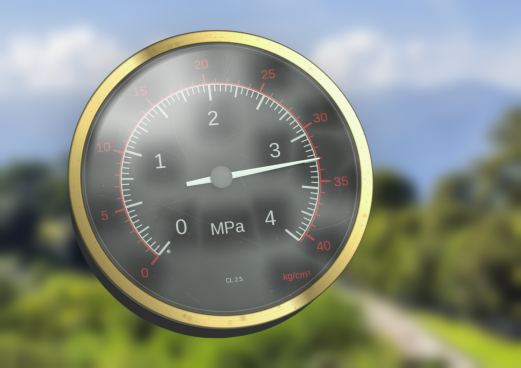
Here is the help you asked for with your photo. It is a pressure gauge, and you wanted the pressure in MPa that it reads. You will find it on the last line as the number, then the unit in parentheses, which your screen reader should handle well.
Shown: 3.25 (MPa)
